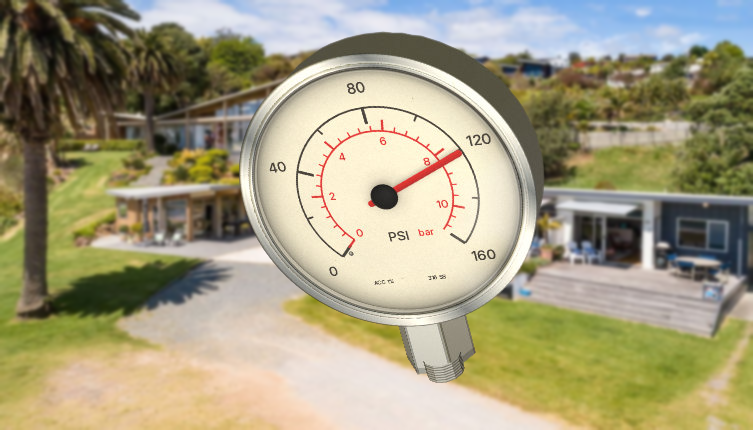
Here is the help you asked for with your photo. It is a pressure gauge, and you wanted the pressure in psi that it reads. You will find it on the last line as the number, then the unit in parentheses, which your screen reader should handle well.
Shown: 120 (psi)
